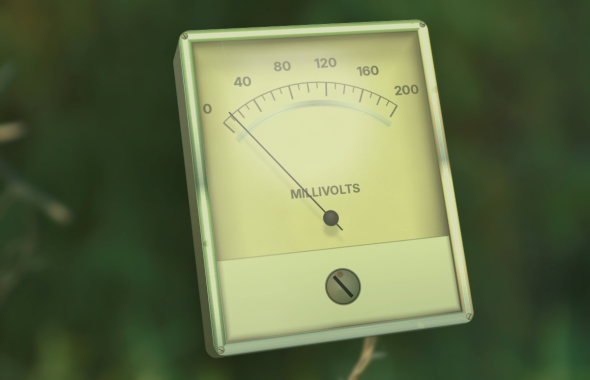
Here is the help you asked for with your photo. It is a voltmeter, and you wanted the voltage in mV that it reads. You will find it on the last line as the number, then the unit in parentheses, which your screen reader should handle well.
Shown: 10 (mV)
